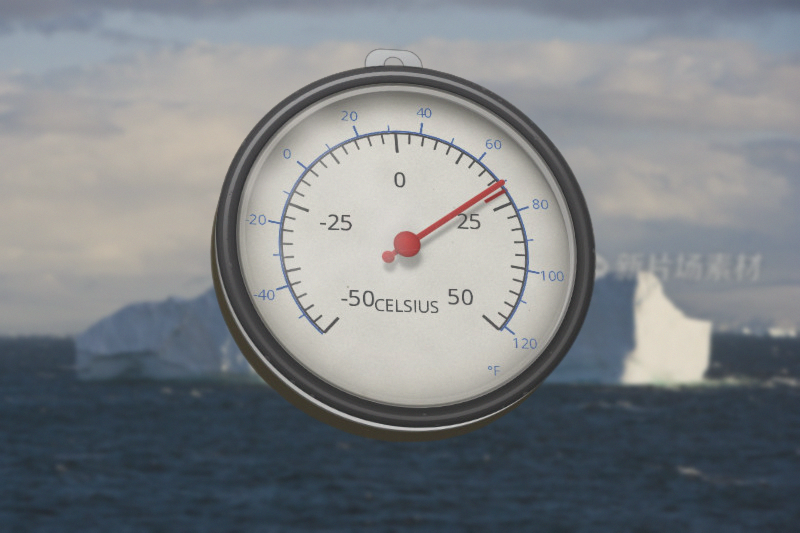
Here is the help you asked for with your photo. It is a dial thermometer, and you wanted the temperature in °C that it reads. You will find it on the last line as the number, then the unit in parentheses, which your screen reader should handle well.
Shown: 21.25 (°C)
